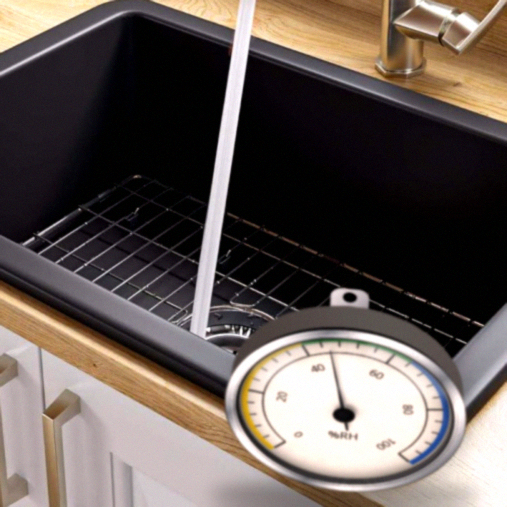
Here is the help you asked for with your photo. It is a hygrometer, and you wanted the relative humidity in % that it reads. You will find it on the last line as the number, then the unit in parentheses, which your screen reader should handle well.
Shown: 46 (%)
